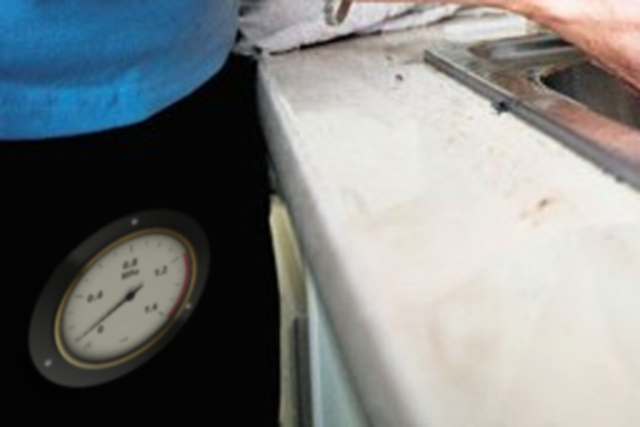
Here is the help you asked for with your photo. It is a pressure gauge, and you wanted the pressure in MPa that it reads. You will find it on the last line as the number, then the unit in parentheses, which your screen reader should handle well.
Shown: 0.1 (MPa)
